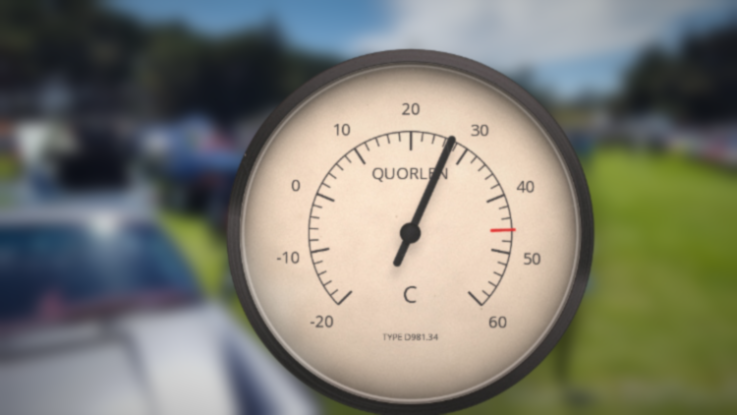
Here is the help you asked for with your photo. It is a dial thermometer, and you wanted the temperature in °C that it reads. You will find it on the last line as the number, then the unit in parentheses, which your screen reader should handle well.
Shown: 27 (°C)
